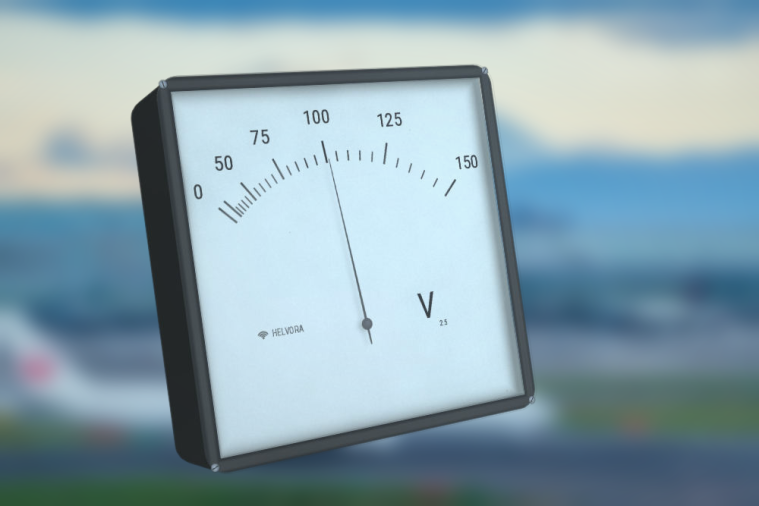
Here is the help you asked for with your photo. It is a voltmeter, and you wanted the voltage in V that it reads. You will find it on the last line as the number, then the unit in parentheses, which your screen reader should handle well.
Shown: 100 (V)
